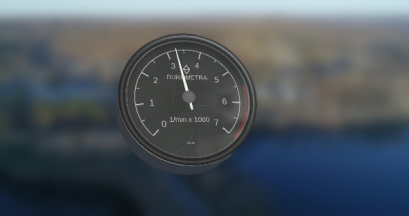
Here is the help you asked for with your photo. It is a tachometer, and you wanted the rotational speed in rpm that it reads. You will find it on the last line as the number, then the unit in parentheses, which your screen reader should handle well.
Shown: 3250 (rpm)
